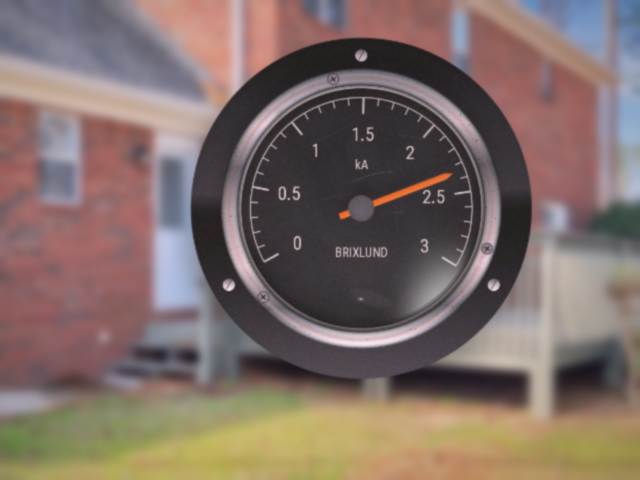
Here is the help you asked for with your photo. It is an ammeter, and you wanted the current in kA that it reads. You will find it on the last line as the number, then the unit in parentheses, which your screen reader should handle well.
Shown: 2.35 (kA)
